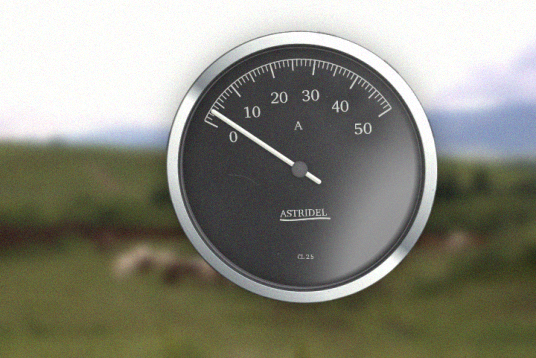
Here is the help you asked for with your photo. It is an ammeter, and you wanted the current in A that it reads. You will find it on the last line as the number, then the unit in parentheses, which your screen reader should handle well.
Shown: 3 (A)
